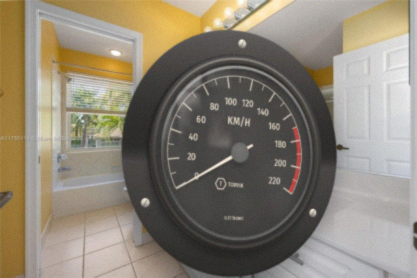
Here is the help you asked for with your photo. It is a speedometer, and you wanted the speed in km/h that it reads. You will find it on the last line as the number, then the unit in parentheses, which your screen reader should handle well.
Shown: 0 (km/h)
